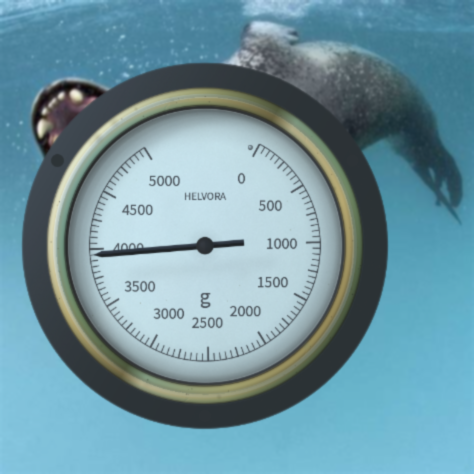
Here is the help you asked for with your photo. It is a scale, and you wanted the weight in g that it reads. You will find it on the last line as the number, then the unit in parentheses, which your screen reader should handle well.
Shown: 3950 (g)
